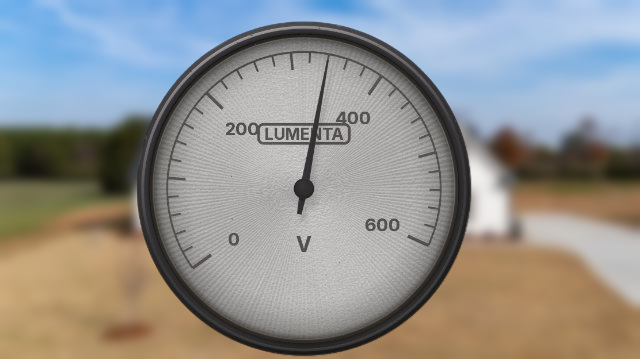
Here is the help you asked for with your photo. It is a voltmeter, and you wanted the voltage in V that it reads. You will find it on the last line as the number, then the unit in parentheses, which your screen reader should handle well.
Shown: 340 (V)
